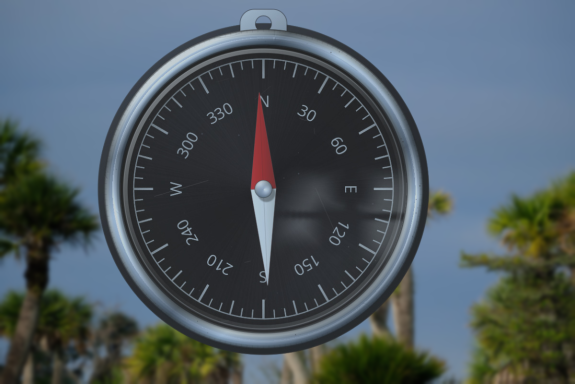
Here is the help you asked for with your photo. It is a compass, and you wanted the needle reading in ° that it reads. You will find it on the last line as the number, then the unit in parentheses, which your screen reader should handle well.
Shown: 357.5 (°)
